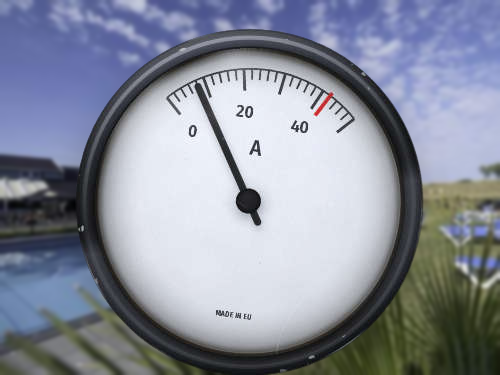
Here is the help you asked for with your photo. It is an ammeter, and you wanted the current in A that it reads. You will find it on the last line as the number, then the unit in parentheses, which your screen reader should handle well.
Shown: 8 (A)
